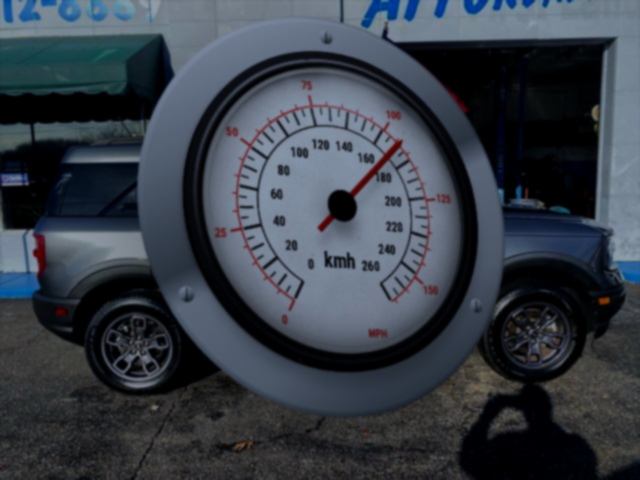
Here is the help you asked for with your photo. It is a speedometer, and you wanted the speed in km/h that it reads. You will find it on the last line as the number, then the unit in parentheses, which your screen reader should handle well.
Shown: 170 (km/h)
